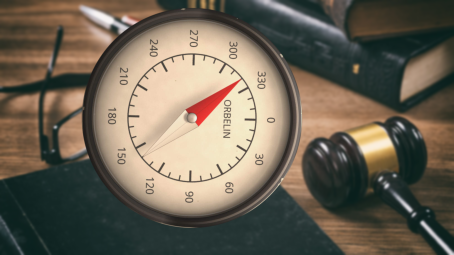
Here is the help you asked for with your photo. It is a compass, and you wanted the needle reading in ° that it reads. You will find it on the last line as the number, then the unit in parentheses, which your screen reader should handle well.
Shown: 320 (°)
